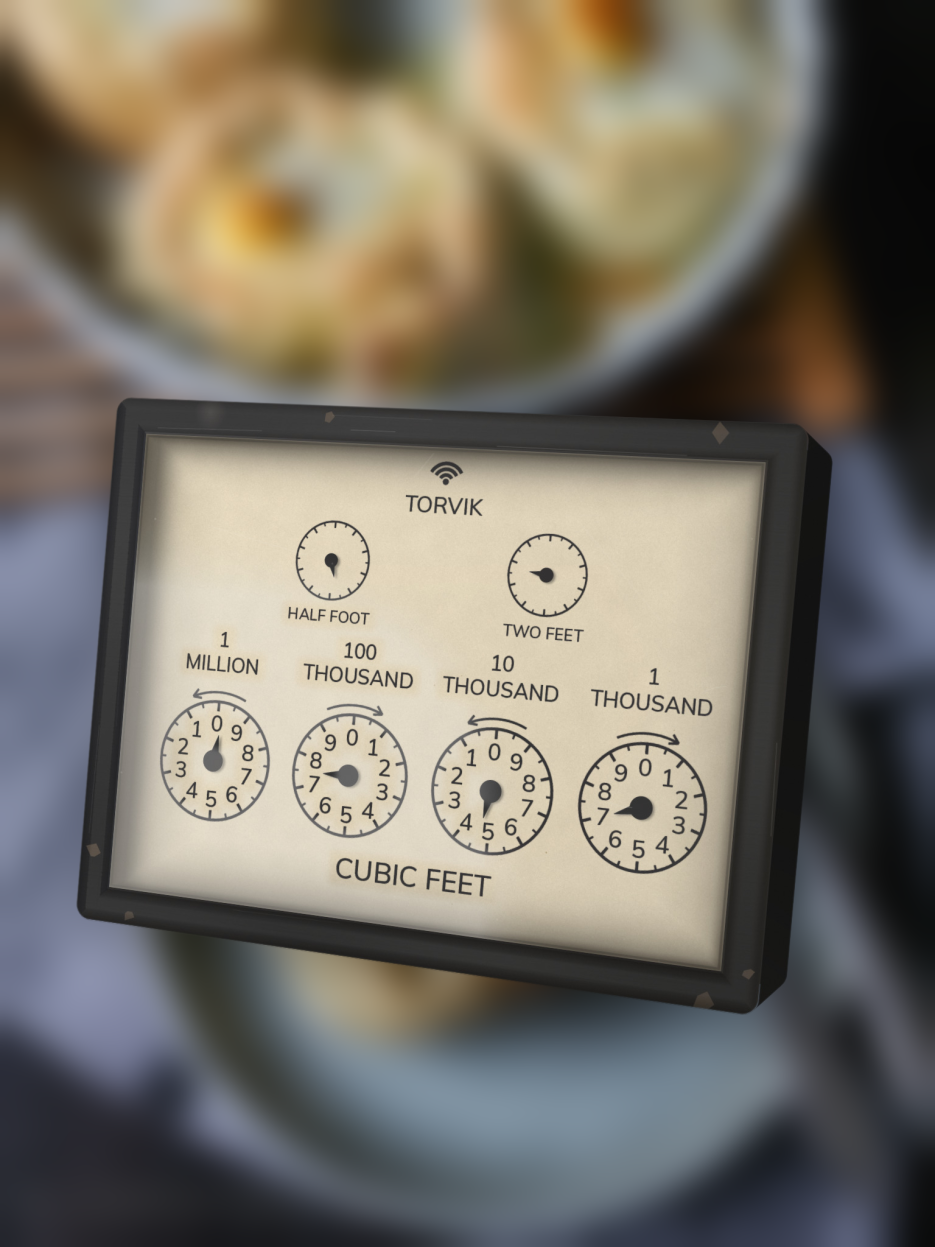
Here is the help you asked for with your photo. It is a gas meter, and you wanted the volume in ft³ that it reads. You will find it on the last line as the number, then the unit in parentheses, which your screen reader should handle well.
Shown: 974700 (ft³)
